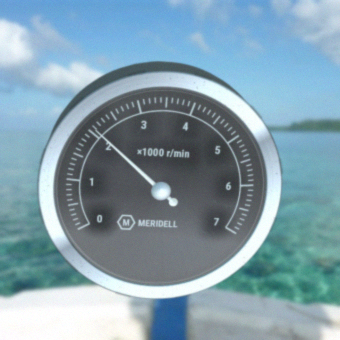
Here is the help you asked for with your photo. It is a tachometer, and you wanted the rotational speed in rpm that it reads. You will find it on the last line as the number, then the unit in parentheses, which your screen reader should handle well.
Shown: 2100 (rpm)
